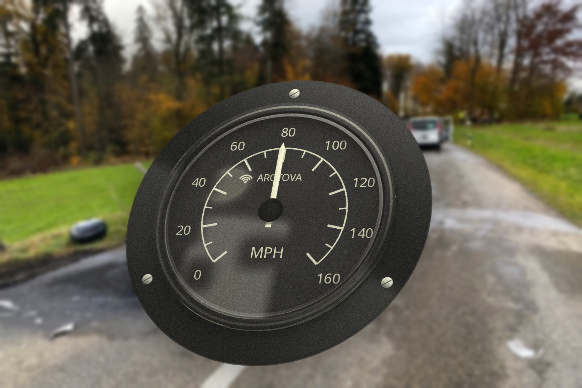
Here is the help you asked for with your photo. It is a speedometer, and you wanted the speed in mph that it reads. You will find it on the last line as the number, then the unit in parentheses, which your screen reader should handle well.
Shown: 80 (mph)
